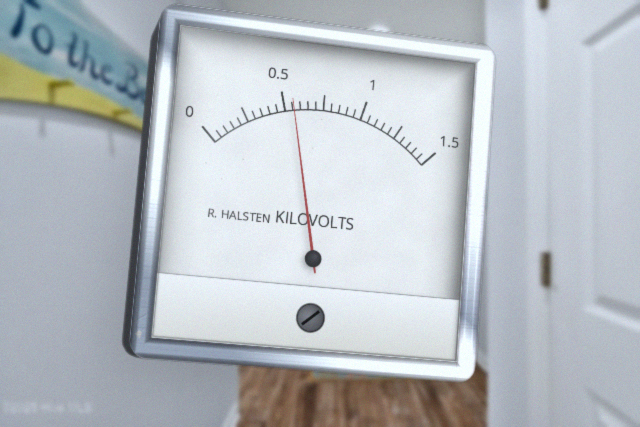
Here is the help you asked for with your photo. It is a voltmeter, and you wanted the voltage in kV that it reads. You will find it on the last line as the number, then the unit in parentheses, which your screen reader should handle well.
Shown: 0.55 (kV)
